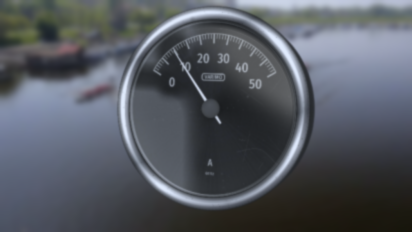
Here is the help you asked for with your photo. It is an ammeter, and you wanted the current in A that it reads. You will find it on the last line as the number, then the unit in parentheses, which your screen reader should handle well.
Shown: 10 (A)
